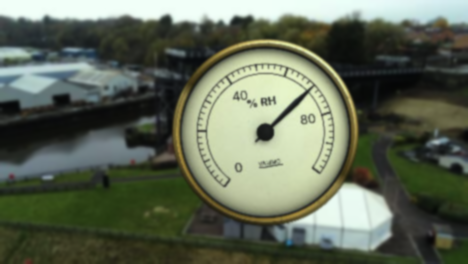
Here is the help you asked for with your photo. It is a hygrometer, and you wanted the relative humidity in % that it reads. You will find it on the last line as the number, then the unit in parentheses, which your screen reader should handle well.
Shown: 70 (%)
